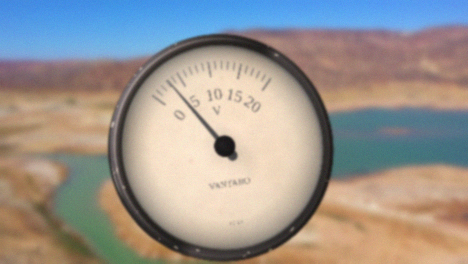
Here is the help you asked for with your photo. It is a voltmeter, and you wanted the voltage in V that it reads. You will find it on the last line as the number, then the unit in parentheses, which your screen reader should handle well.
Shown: 3 (V)
